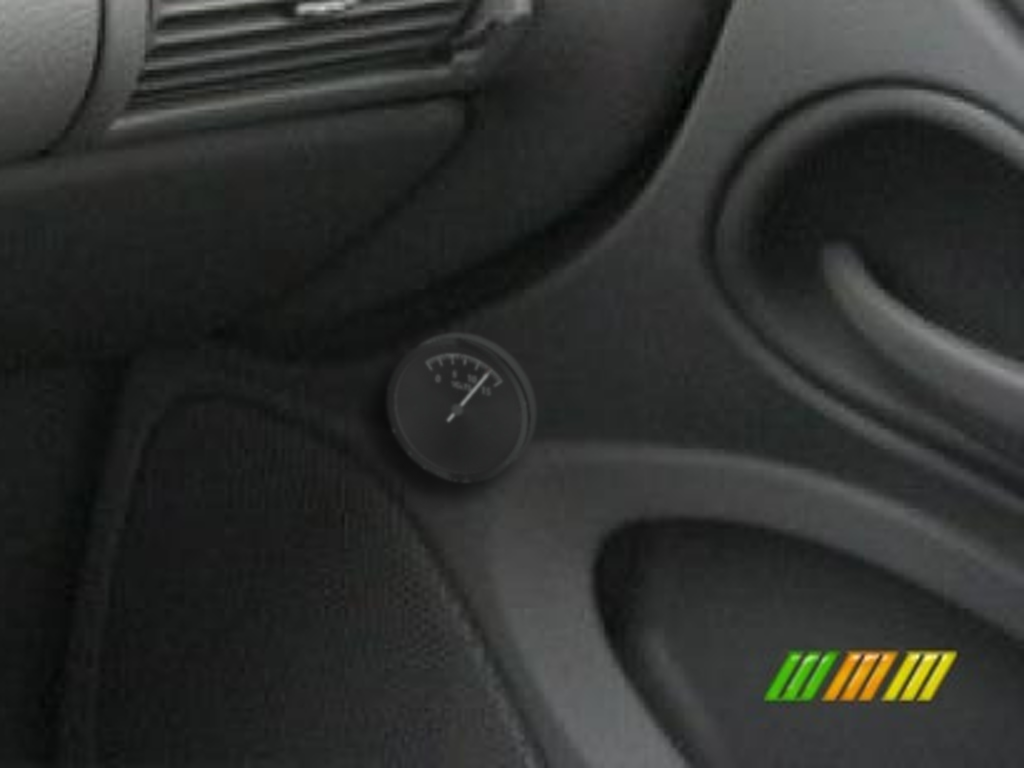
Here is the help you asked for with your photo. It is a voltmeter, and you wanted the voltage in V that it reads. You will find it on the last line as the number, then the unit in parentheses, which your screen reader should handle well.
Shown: 12.5 (V)
